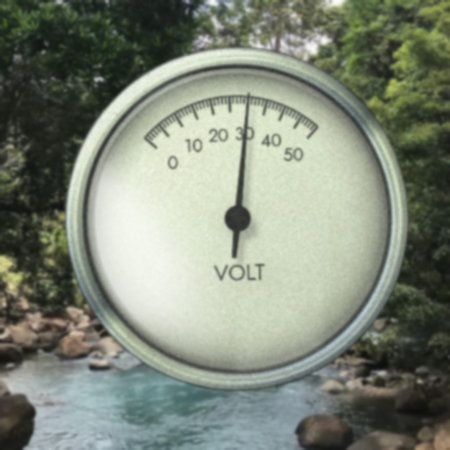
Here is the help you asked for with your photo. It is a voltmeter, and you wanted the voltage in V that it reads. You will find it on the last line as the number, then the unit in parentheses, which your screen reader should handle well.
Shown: 30 (V)
